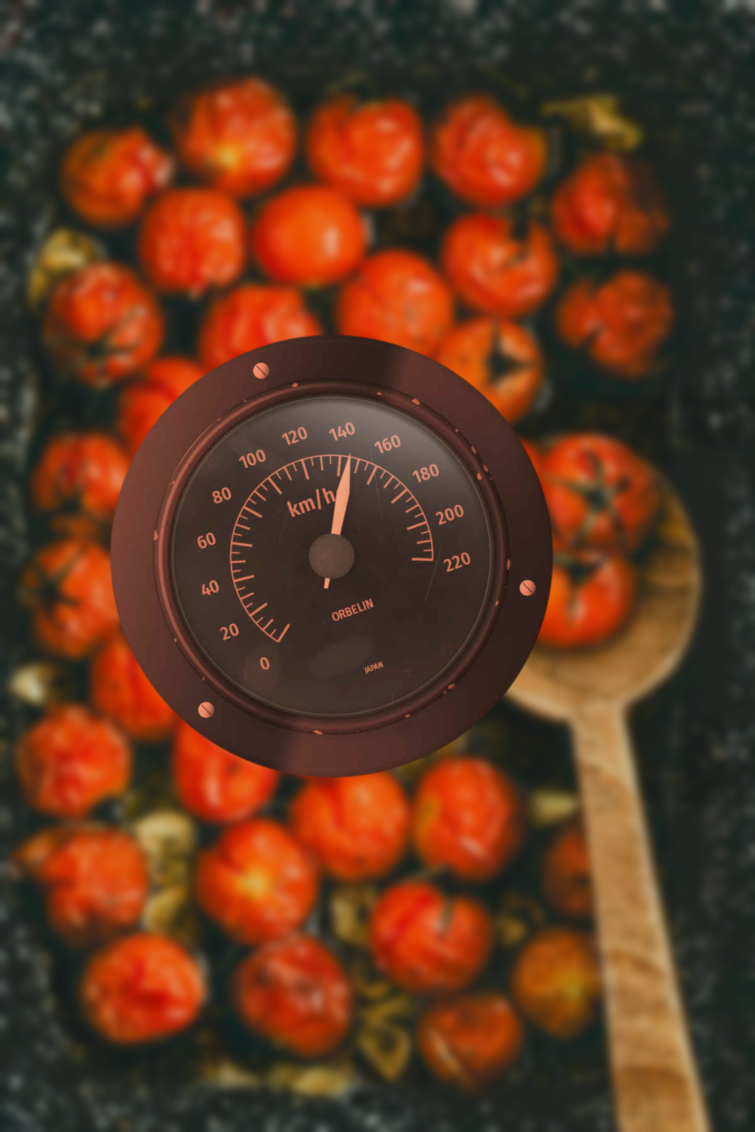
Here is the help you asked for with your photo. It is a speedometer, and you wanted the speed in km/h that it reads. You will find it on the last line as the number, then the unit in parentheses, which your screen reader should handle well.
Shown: 145 (km/h)
